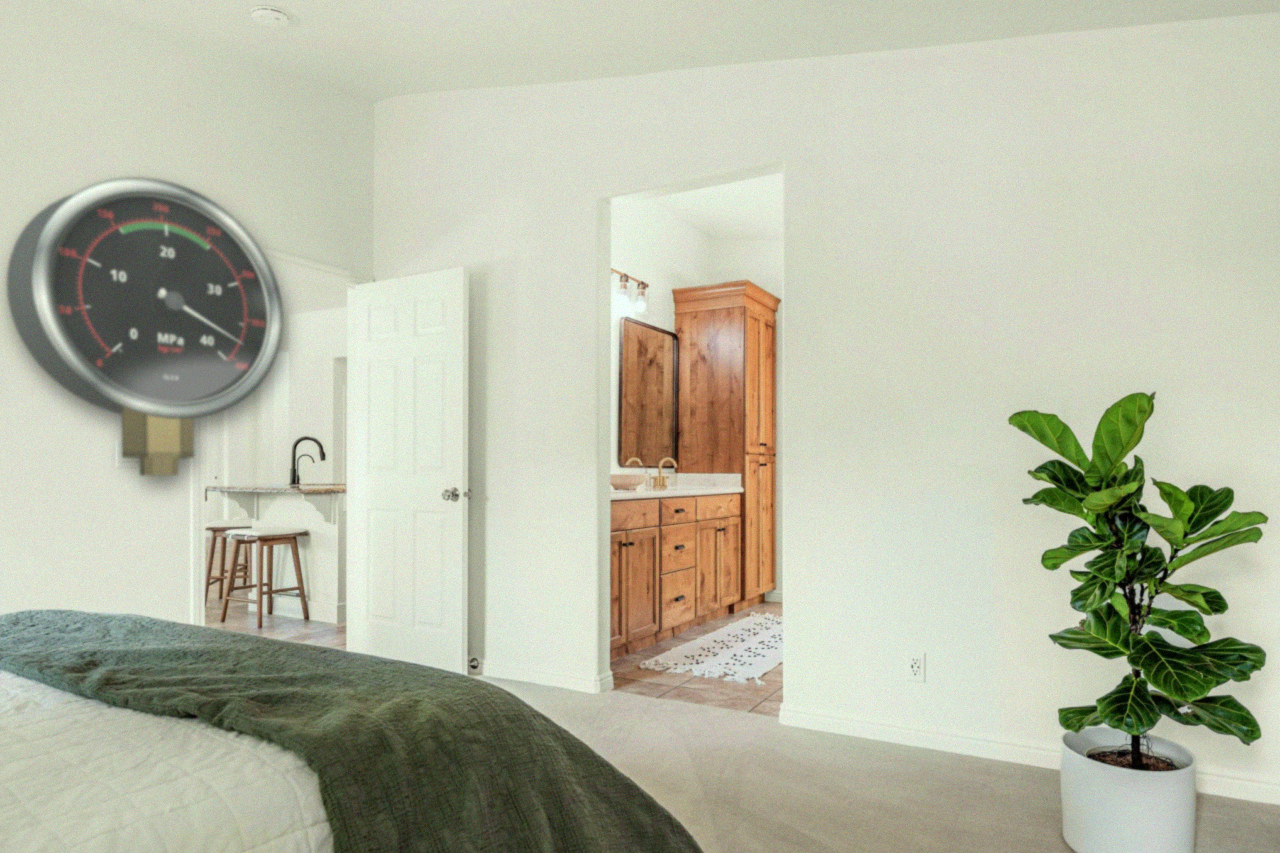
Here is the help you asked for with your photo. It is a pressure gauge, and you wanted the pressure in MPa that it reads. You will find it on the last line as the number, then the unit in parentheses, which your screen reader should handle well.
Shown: 37.5 (MPa)
